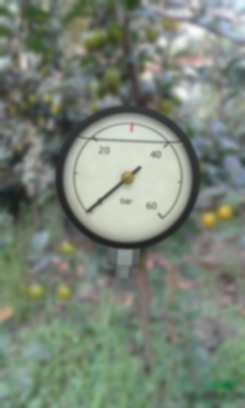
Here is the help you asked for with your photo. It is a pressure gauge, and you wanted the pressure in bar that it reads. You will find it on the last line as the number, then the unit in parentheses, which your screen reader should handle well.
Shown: 0 (bar)
